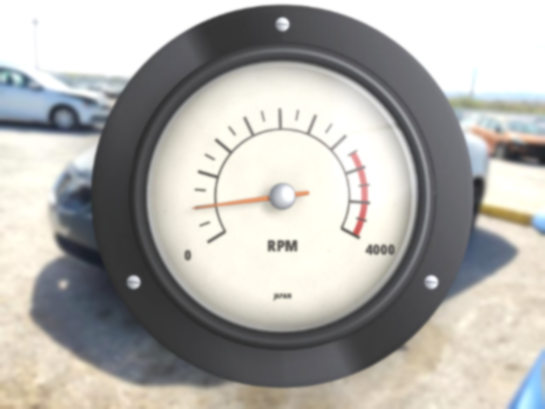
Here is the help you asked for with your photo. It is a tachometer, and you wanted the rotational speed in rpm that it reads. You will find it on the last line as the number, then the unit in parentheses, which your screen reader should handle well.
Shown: 400 (rpm)
